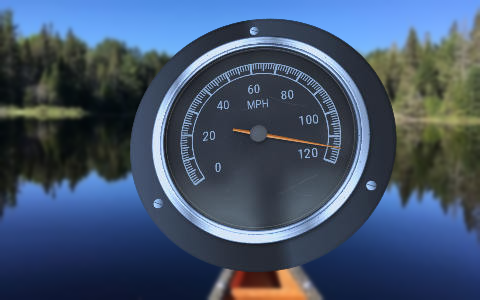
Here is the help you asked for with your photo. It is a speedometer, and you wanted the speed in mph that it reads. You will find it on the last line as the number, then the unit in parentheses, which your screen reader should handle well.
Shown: 115 (mph)
